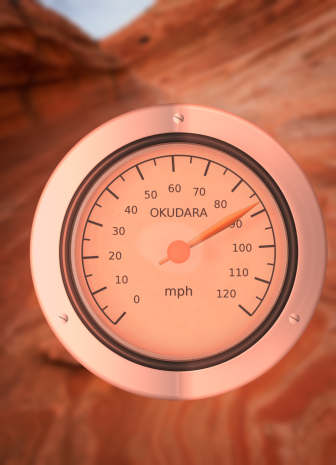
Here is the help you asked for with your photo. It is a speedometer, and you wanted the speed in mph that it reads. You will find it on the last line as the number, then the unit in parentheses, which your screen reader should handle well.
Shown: 87.5 (mph)
